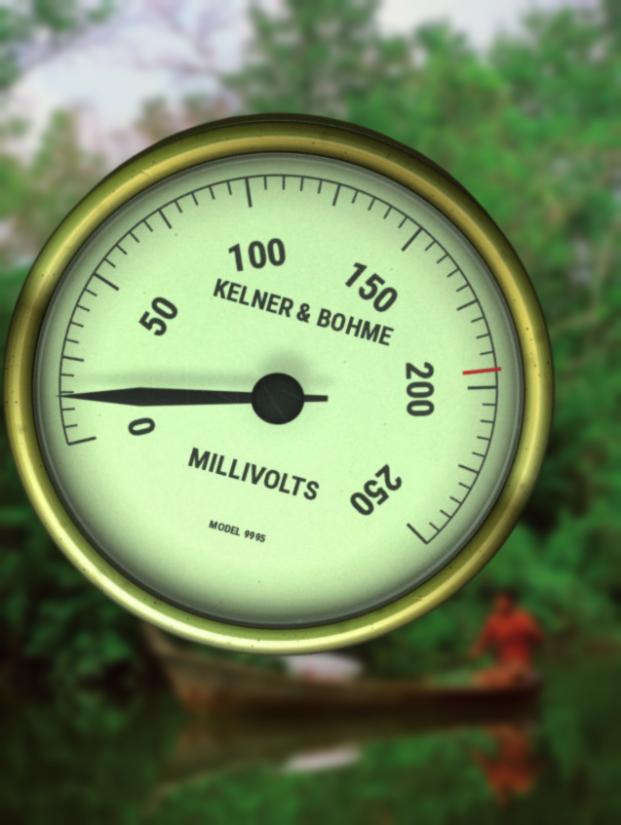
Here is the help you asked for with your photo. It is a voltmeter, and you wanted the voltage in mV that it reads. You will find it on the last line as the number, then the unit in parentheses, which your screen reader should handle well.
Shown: 15 (mV)
